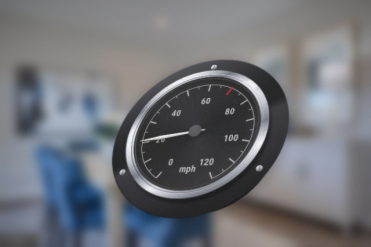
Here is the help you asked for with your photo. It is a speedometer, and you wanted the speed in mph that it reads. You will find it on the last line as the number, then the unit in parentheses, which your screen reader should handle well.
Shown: 20 (mph)
